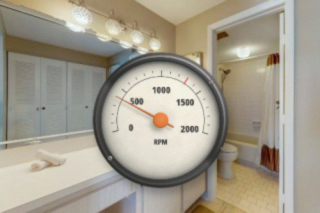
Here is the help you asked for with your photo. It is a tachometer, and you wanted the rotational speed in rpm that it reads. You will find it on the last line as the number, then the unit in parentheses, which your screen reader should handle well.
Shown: 400 (rpm)
